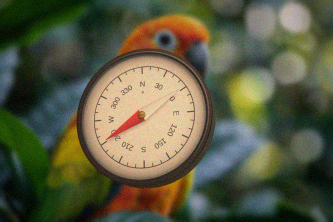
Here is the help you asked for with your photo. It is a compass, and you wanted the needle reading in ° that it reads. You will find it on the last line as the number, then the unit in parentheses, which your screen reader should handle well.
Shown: 240 (°)
